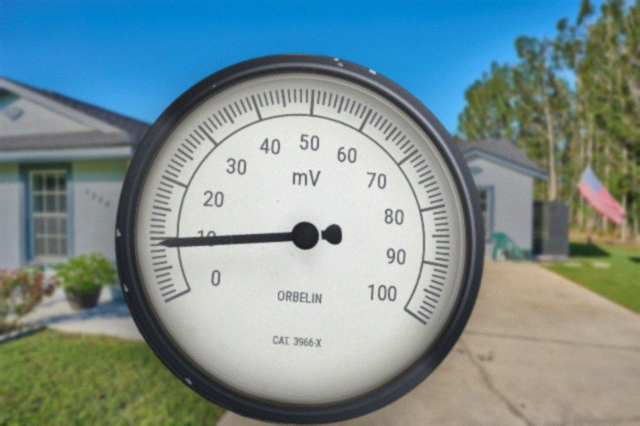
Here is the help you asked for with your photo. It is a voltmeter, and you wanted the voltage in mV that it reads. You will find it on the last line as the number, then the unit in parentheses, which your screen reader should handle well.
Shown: 9 (mV)
